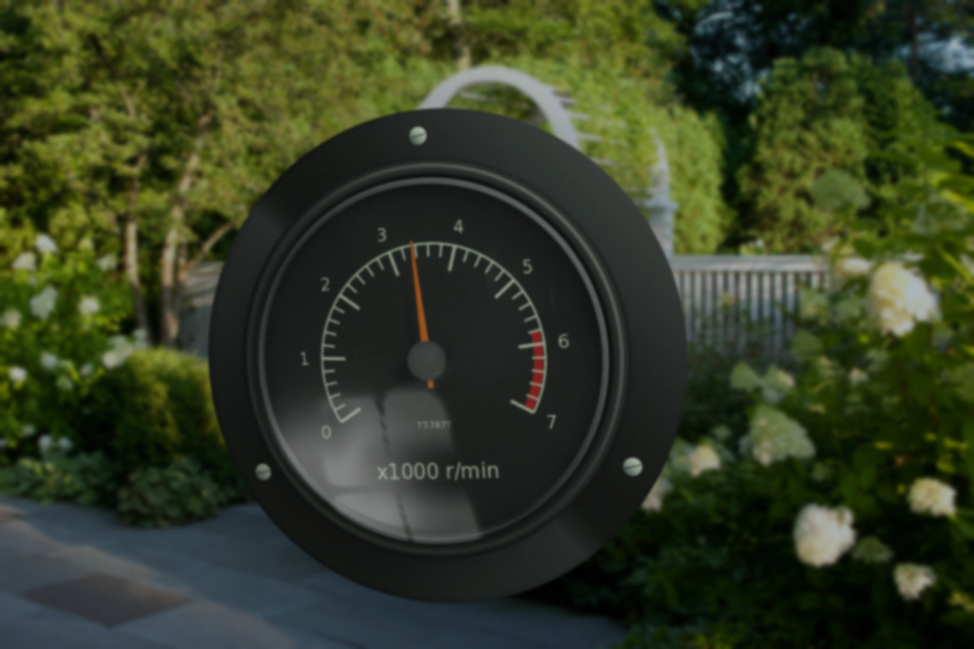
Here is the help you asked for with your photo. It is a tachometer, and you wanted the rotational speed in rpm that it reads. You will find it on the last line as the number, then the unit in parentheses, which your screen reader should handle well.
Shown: 3400 (rpm)
